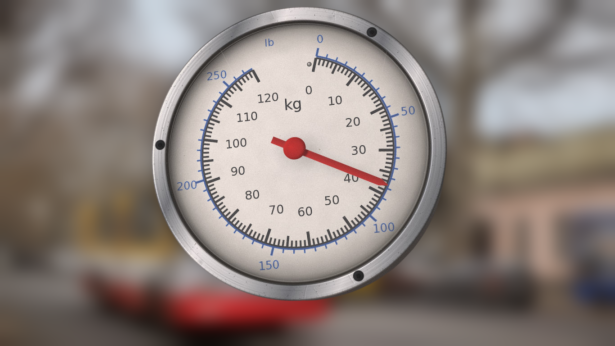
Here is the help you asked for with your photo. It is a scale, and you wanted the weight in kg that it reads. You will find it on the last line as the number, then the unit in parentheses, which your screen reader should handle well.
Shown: 38 (kg)
